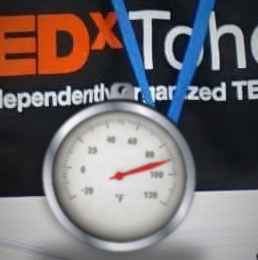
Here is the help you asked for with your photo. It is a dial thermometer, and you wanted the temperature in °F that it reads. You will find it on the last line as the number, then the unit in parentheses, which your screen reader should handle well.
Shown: 90 (°F)
